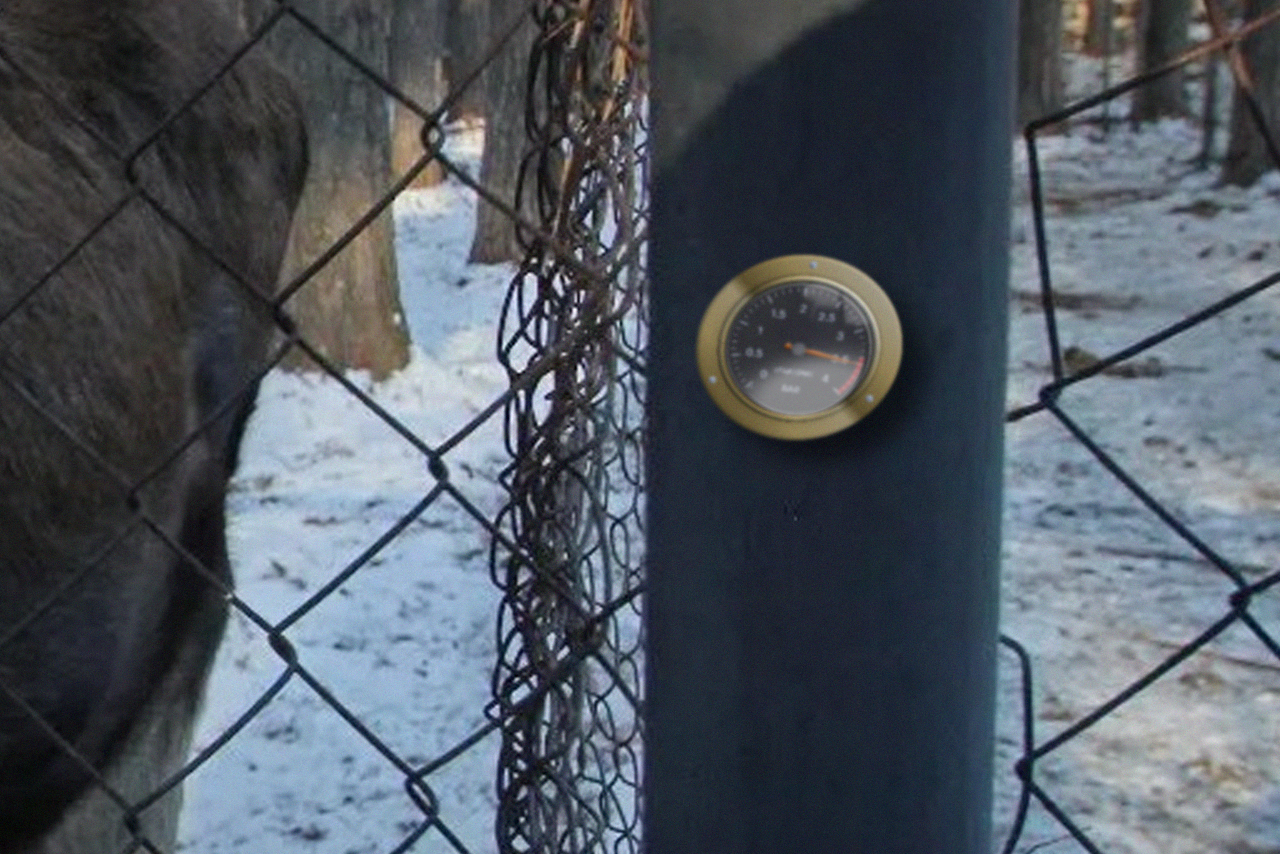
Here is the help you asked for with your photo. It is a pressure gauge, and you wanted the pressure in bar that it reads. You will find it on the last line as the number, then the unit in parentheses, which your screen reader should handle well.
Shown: 3.5 (bar)
